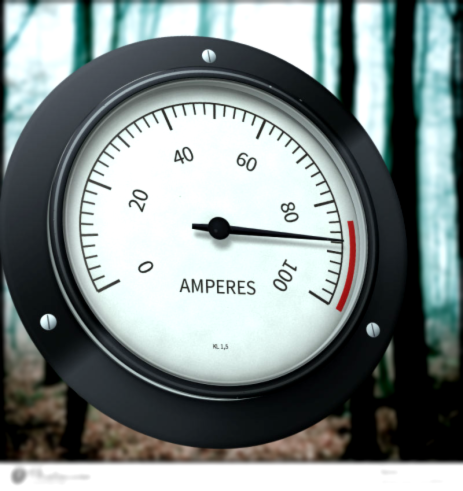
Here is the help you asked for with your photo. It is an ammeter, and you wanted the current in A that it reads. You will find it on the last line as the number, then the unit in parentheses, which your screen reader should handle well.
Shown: 88 (A)
